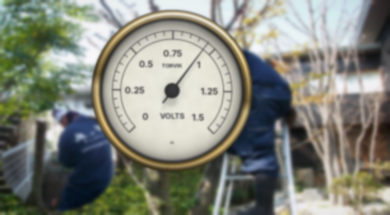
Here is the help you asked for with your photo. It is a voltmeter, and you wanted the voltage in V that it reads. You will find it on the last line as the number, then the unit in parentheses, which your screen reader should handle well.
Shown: 0.95 (V)
